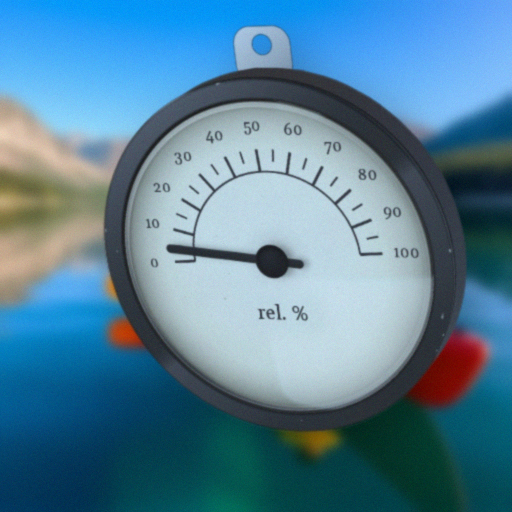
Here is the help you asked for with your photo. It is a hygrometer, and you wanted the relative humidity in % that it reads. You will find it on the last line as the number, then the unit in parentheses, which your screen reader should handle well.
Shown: 5 (%)
